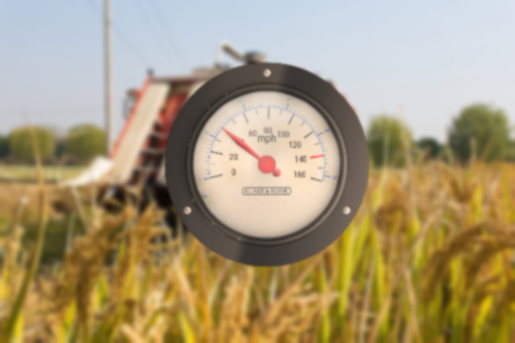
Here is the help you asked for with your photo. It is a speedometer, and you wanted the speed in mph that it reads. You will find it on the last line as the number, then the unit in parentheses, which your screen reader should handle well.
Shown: 40 (mph)
